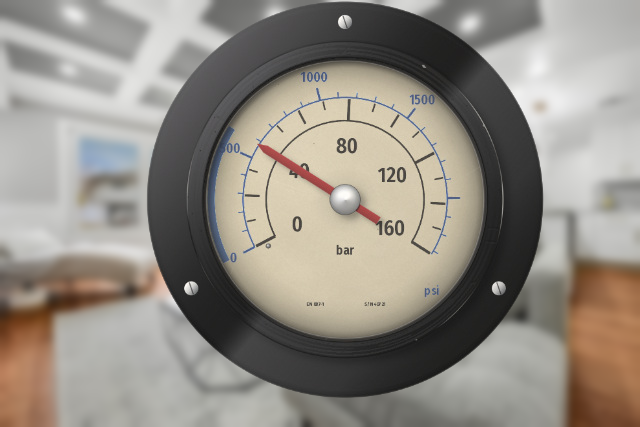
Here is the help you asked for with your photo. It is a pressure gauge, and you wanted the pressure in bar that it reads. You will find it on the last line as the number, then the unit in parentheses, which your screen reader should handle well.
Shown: 40 (bar)
